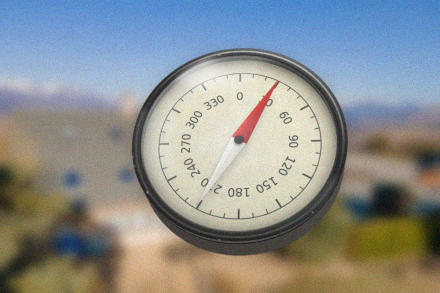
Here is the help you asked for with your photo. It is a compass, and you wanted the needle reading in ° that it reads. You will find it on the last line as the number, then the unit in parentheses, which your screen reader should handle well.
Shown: 30 (°)
